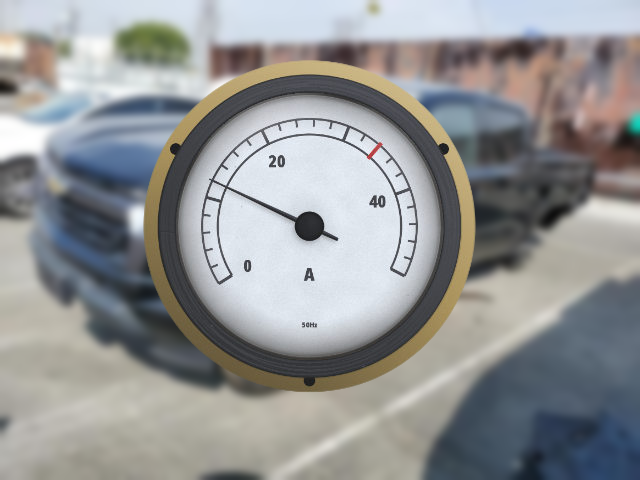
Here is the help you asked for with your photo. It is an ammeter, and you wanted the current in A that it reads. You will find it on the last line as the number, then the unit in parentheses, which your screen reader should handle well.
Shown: 12 (A)
